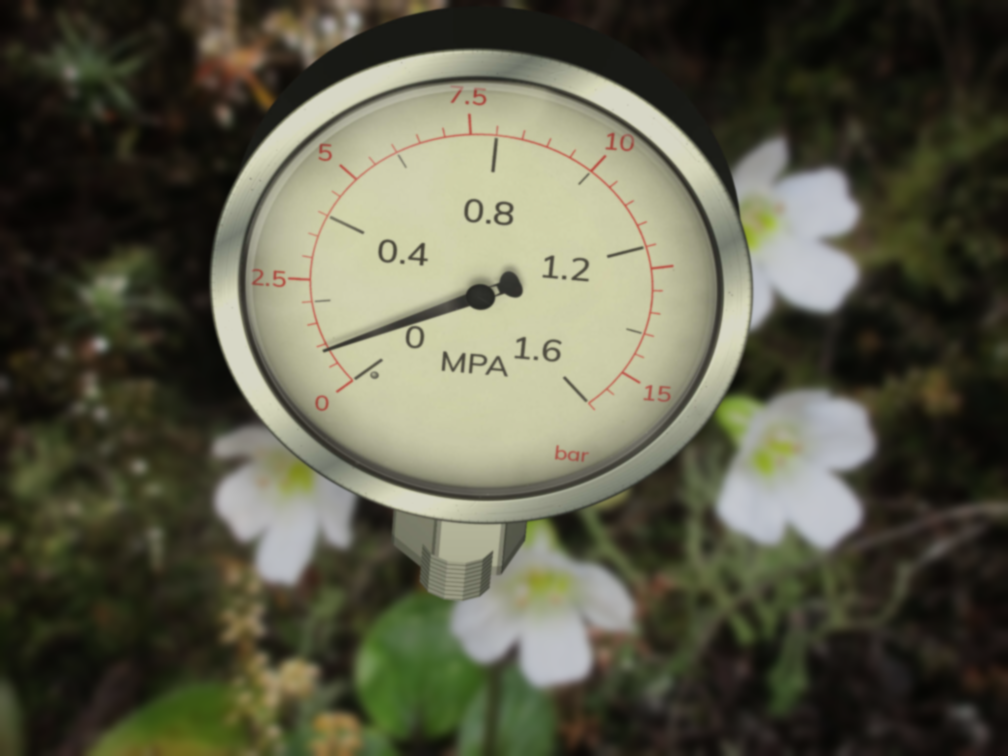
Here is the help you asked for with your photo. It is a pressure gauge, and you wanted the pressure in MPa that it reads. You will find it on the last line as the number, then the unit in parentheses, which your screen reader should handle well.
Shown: 0.1 (MPa)
